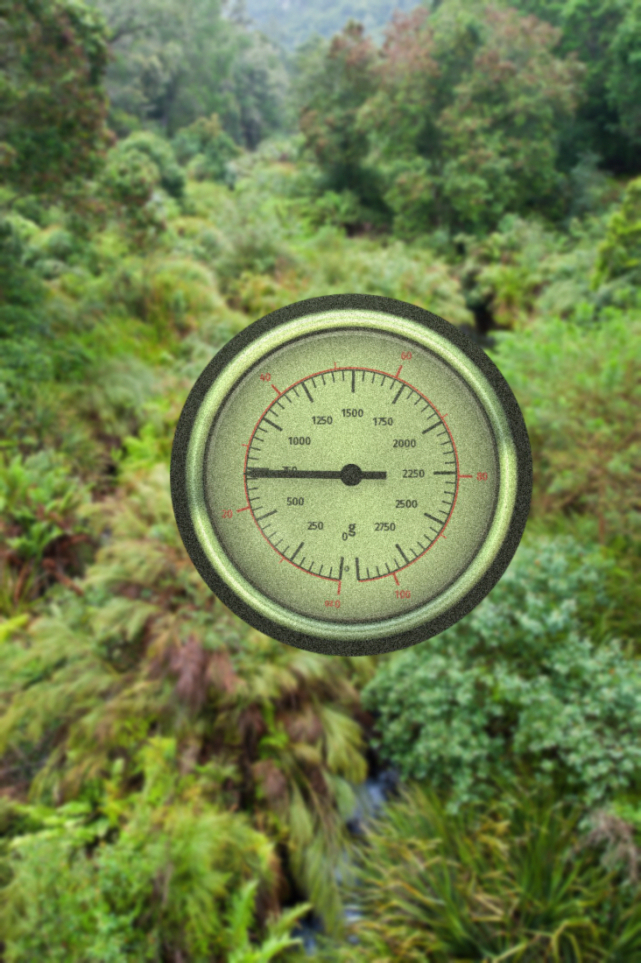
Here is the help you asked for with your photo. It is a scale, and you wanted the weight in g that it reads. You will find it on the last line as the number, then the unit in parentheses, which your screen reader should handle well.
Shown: 725 (g)
